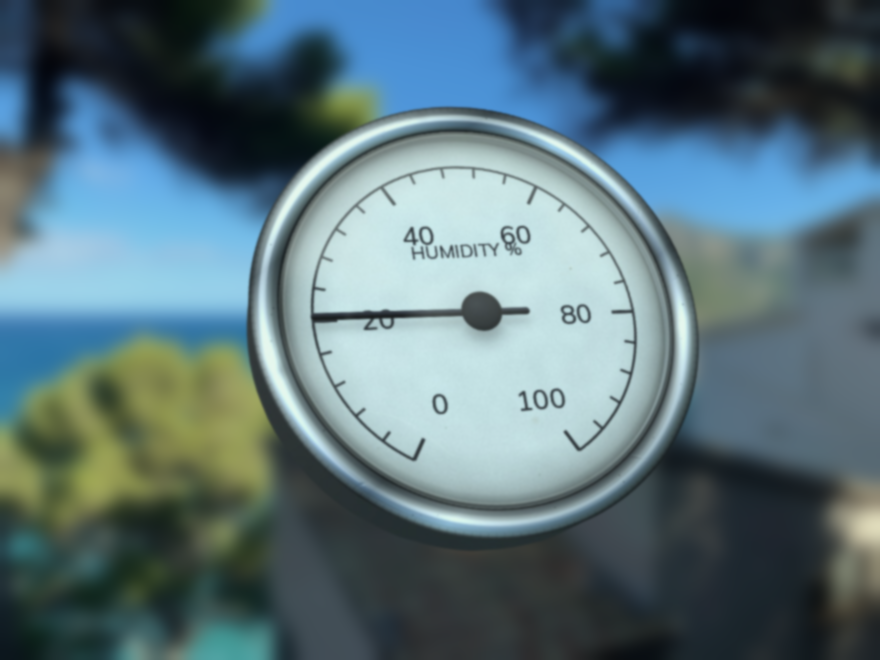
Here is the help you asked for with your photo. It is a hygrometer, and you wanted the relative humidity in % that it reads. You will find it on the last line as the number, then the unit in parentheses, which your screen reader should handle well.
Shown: 20 (%)
